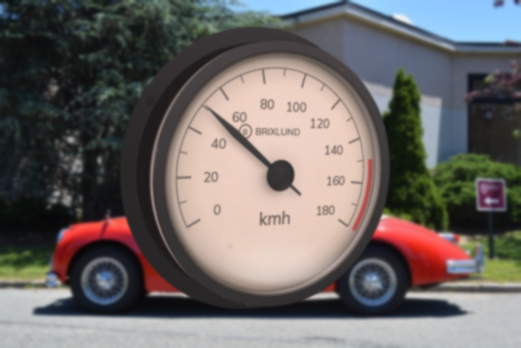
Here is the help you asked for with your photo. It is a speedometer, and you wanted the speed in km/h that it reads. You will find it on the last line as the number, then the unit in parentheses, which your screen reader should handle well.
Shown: 50 (km/h)
